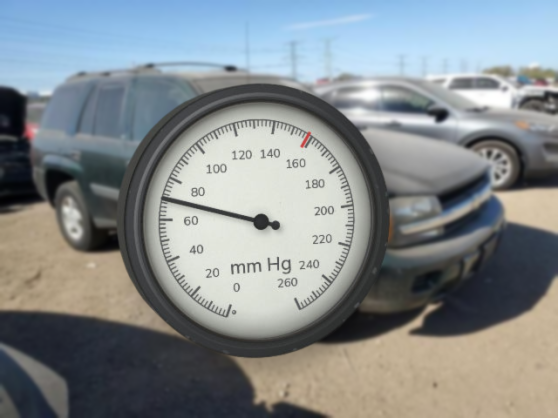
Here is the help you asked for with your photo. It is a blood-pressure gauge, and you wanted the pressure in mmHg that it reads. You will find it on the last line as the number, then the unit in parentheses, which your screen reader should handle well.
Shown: 70 (mmHg)
